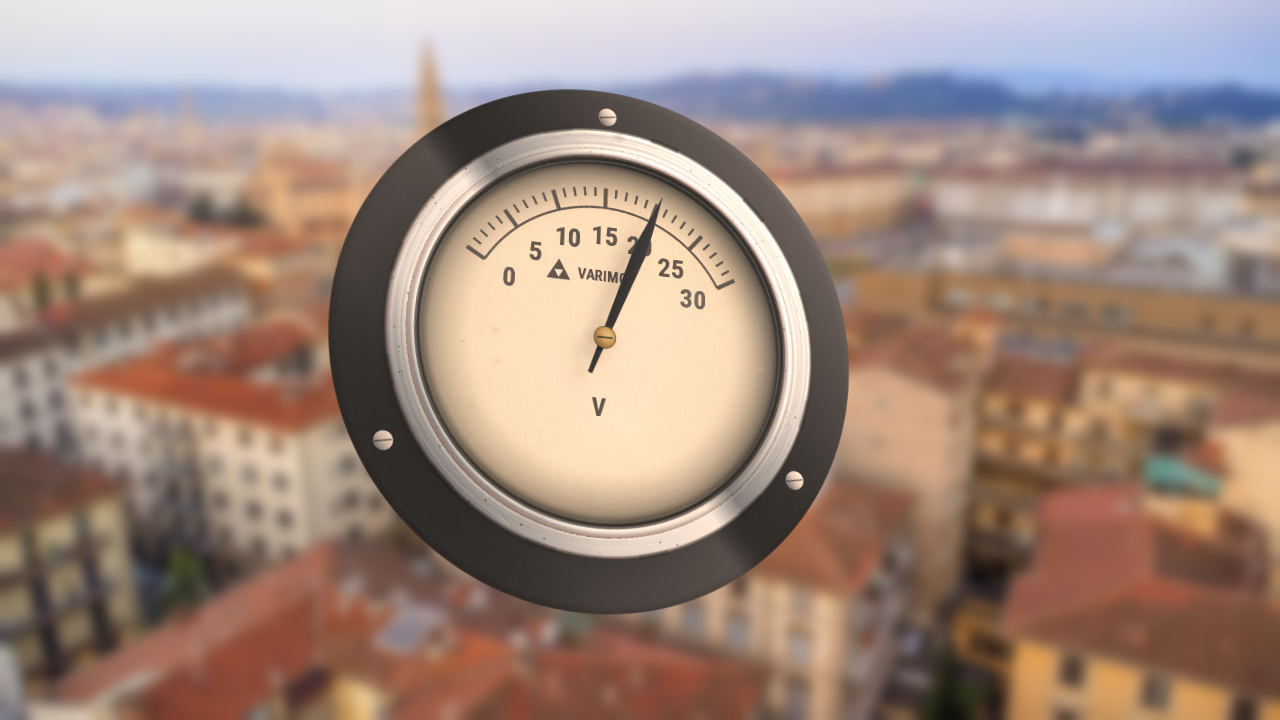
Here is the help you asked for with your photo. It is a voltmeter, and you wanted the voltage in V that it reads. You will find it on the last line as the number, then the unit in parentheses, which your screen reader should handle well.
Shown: 20 (V)
